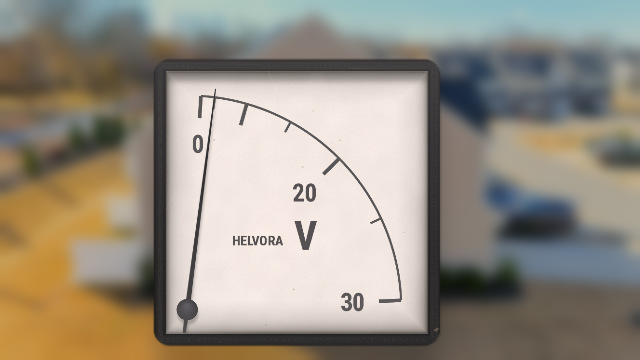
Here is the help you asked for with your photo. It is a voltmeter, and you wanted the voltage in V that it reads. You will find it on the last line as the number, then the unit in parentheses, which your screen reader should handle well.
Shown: 5 (V)
